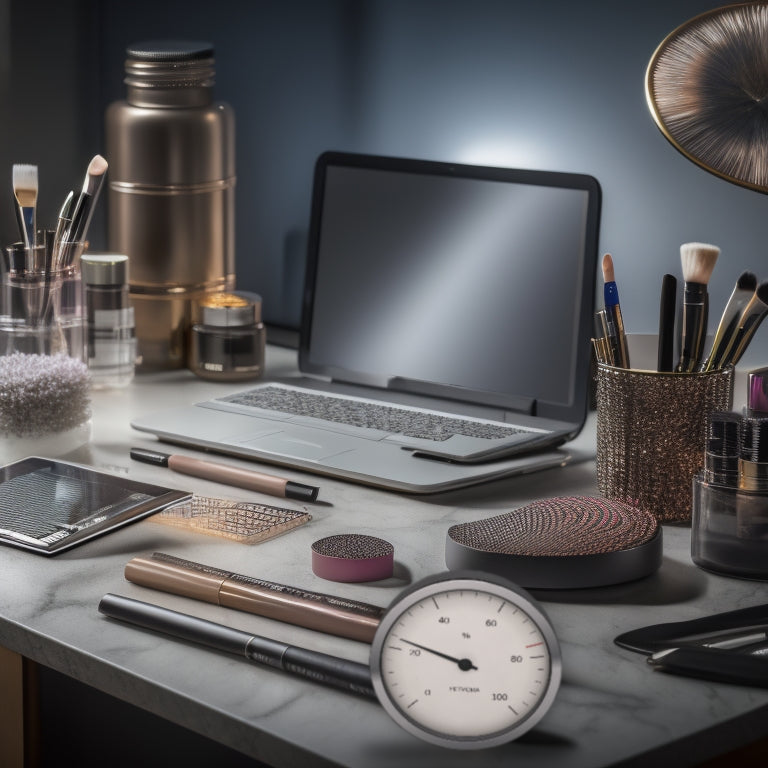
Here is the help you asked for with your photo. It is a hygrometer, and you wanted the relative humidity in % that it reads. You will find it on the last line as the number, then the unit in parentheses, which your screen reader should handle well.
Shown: 24 (%)
